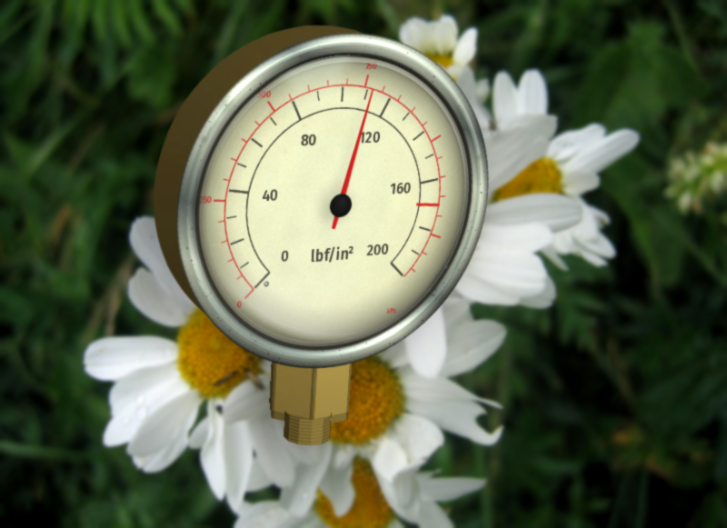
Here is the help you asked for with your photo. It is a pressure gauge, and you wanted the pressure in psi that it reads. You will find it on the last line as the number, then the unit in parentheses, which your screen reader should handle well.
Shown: 110 (psi)
